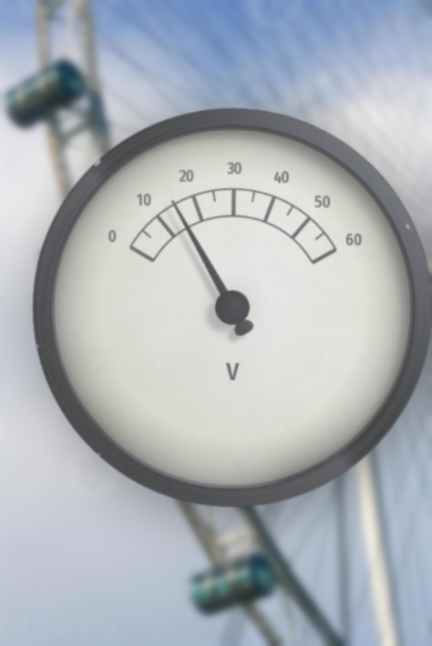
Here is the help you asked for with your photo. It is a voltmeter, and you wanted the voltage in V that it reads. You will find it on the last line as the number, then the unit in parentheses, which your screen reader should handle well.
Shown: 15 (V)
